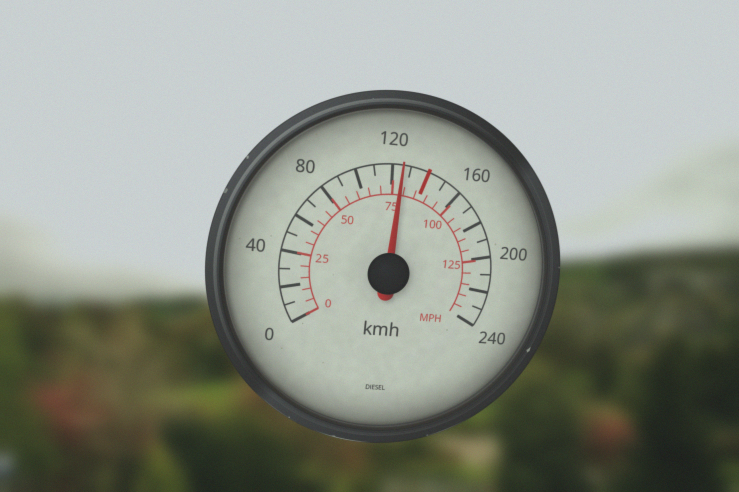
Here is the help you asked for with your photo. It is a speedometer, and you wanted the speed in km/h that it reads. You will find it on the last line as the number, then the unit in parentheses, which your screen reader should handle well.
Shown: 125 (km/h)
